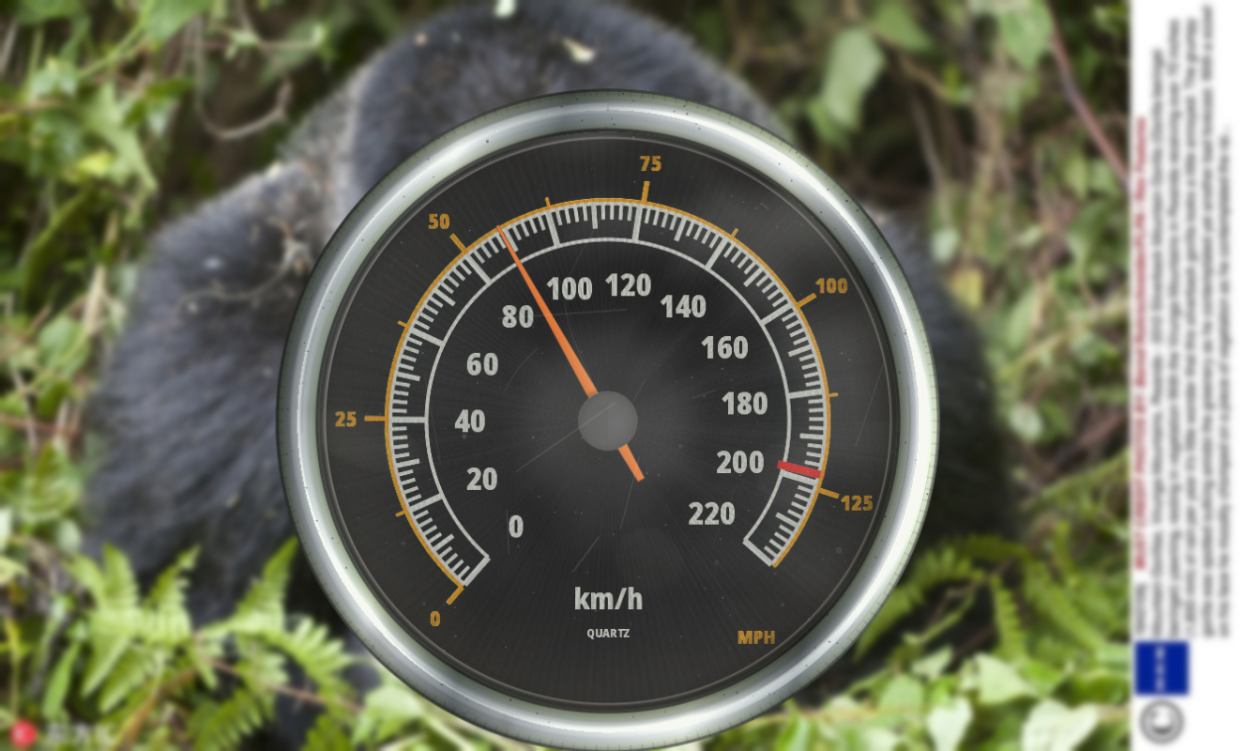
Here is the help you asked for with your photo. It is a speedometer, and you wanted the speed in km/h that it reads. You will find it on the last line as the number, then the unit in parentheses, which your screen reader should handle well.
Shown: 89 (km/h)
